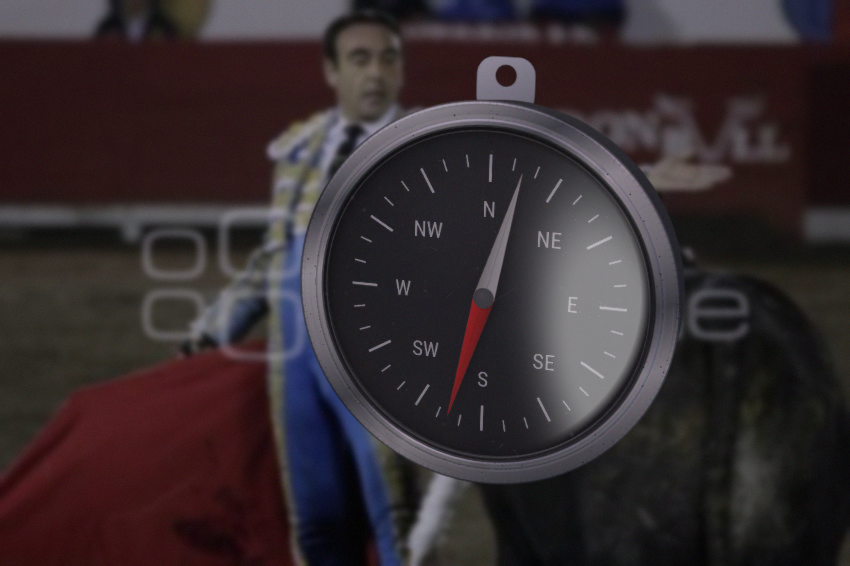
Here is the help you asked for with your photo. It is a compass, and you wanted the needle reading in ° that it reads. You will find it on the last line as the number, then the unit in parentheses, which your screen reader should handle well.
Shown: 195 (°)
